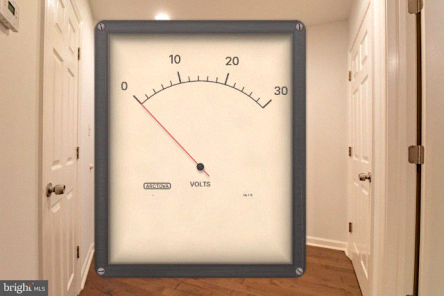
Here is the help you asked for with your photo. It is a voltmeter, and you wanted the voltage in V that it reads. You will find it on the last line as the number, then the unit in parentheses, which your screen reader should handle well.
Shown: 0 (V)
